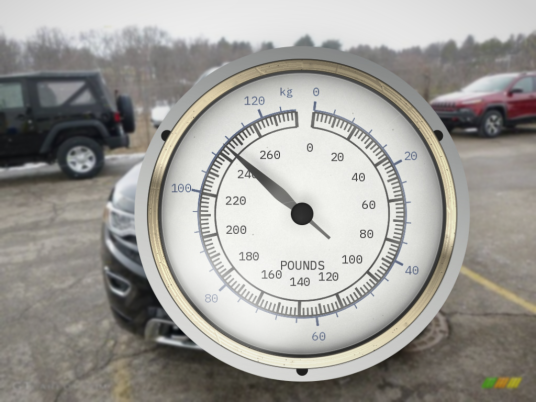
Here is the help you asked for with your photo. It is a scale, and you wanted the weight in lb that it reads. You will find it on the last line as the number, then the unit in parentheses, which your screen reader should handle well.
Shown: 244 (lb)
